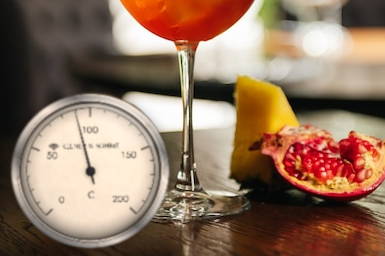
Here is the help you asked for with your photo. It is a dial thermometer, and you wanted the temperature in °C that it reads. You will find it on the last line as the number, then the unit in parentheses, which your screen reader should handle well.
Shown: 90 (°C)
